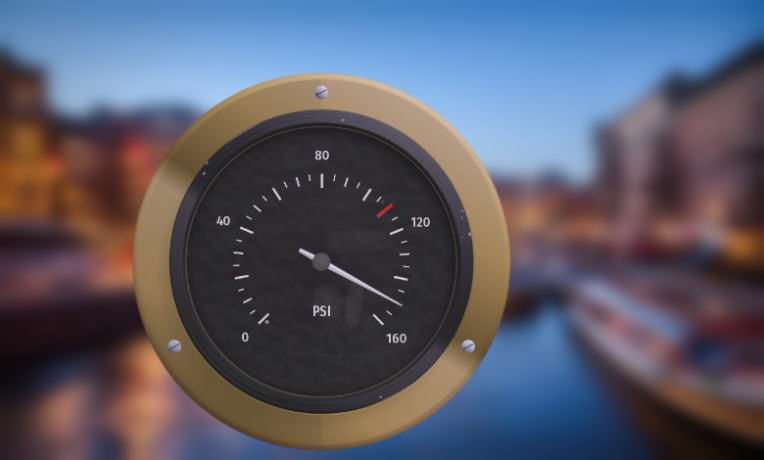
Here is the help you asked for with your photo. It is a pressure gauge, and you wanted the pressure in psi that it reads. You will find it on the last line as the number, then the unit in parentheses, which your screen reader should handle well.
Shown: 150 (psi)
